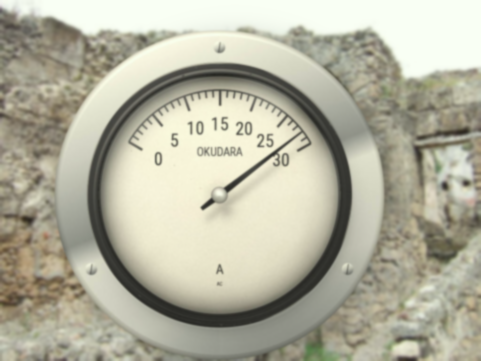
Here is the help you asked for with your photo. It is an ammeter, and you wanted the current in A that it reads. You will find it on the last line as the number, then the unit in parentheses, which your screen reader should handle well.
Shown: 28 (A)
